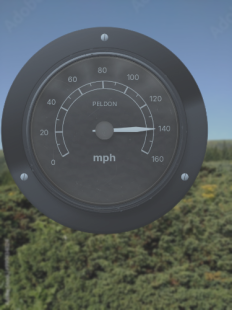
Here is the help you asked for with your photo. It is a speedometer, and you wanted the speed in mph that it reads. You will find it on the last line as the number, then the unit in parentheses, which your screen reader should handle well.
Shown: 140 (mph)
